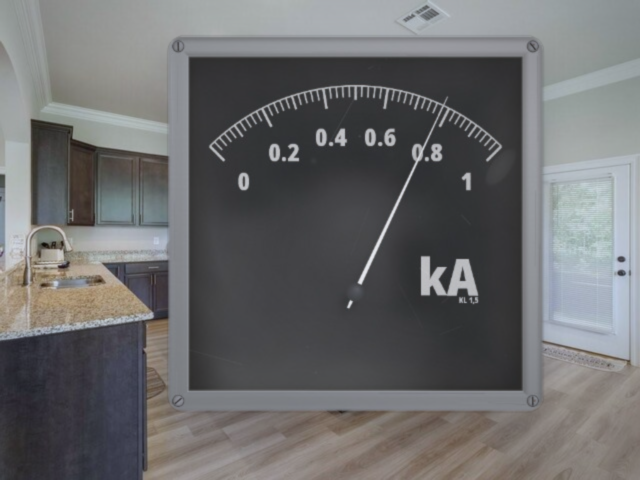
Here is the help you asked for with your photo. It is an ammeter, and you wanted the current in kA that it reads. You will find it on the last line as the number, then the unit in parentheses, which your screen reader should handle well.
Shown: 0.78 (kA)
